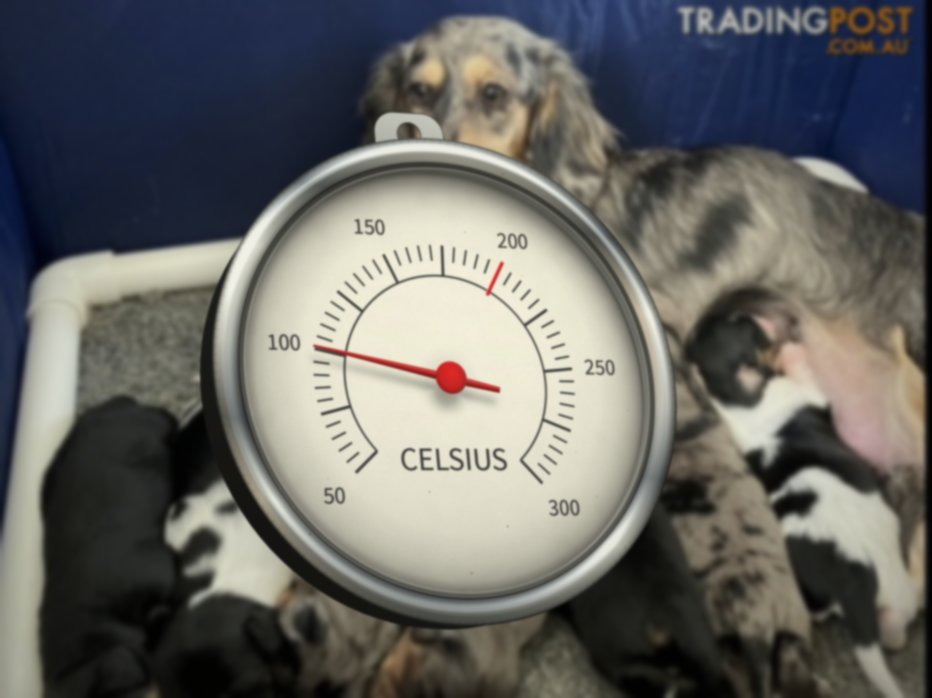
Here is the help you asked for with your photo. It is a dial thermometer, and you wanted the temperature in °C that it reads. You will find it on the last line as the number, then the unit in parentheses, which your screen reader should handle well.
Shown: 100 (°C)
